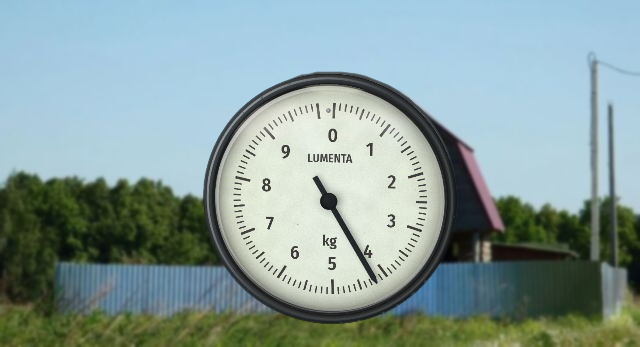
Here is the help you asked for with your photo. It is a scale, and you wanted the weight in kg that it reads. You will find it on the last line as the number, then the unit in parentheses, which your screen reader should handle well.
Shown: 4.2 (kg)
